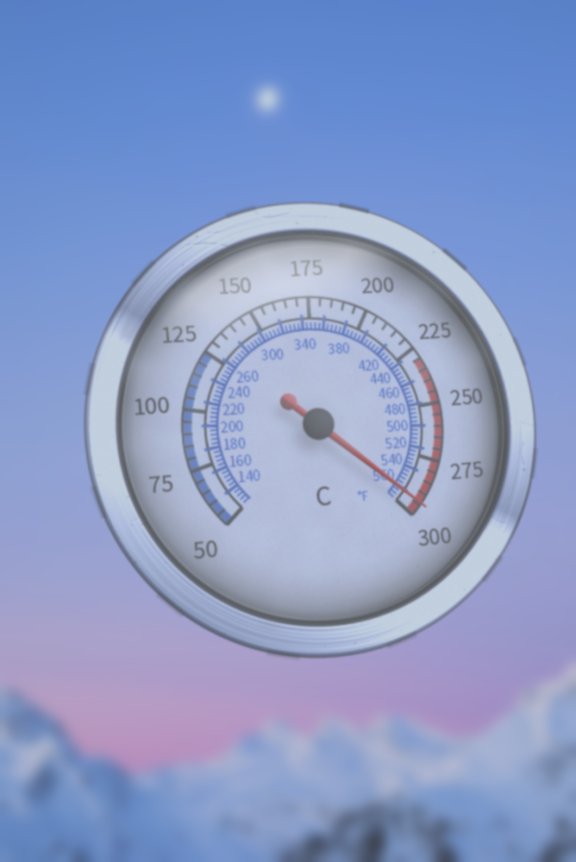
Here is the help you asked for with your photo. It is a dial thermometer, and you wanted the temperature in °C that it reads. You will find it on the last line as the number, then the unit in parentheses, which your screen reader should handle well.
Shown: 295 (°C)
